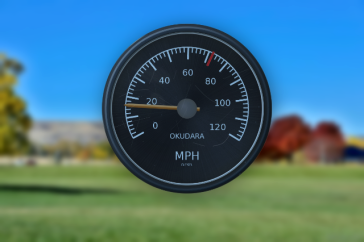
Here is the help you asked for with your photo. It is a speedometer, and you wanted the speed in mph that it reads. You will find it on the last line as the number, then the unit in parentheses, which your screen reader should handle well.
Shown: 16 (mph)
